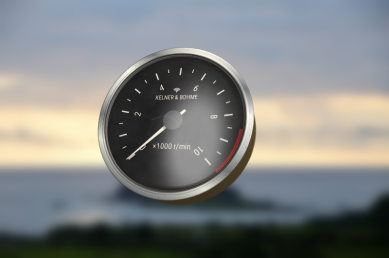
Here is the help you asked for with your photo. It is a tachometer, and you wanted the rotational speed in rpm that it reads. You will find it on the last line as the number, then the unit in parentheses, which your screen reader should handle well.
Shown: 0 (rpm)
